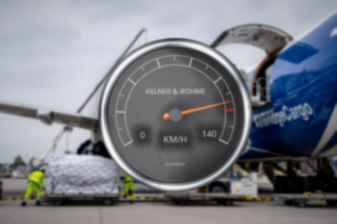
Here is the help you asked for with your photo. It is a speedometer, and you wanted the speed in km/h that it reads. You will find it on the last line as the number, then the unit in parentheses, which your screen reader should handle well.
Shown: 115 (km/h)
